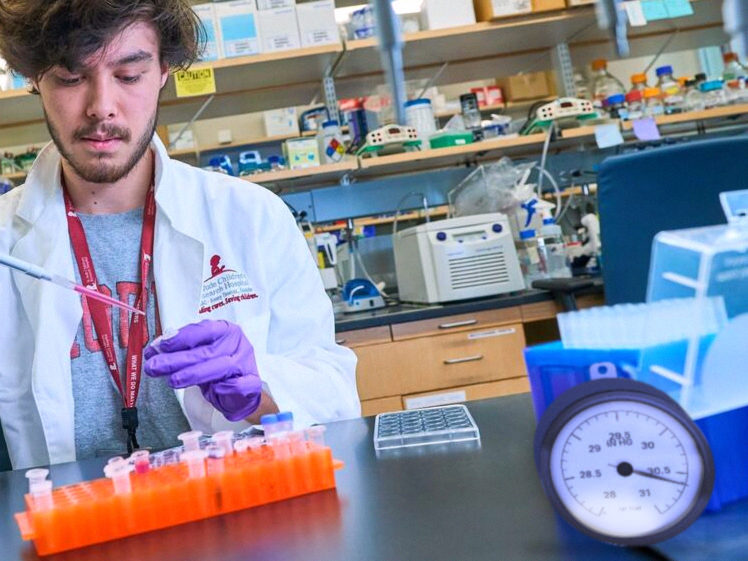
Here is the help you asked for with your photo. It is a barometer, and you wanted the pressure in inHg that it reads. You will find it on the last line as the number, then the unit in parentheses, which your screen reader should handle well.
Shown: 30.6 (inHg)
